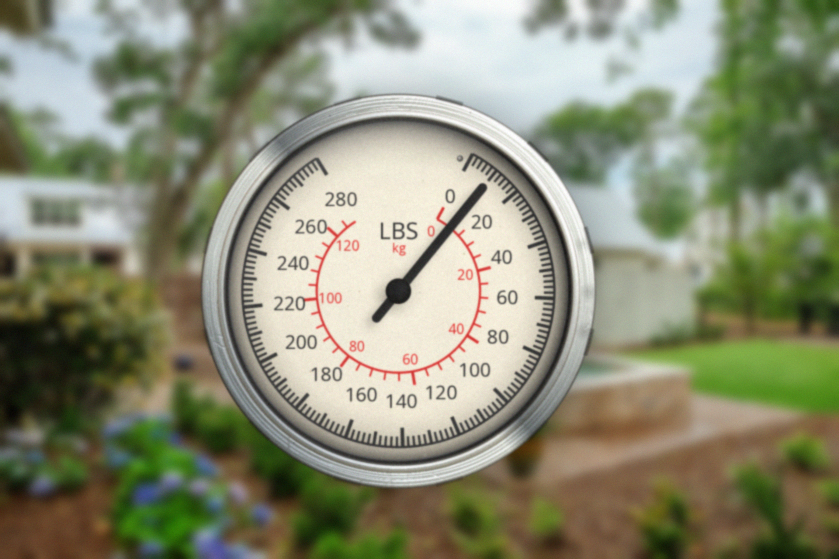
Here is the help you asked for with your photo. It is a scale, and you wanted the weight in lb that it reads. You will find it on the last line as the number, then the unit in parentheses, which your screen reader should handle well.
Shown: 10 (lb)
